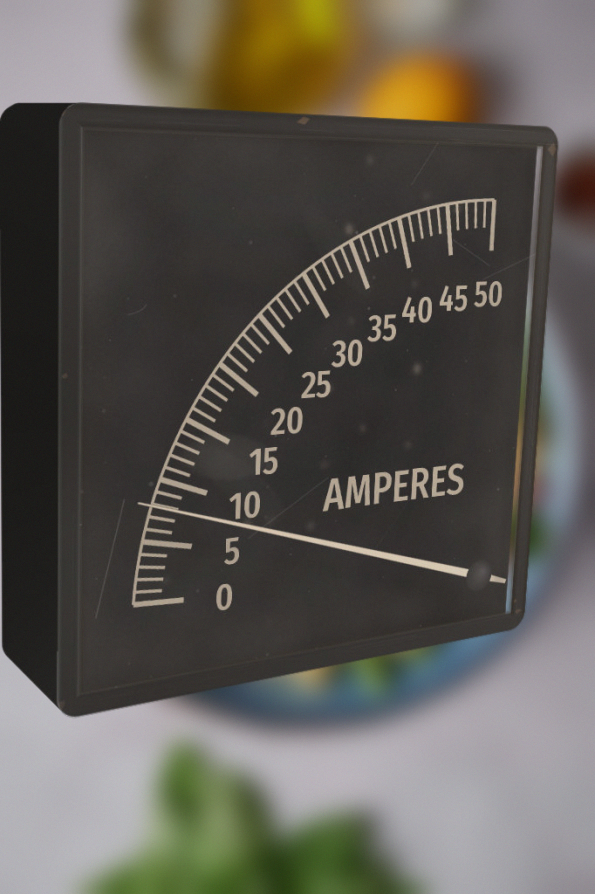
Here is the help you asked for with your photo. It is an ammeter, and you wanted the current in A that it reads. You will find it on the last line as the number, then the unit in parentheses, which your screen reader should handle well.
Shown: 8 (A)
